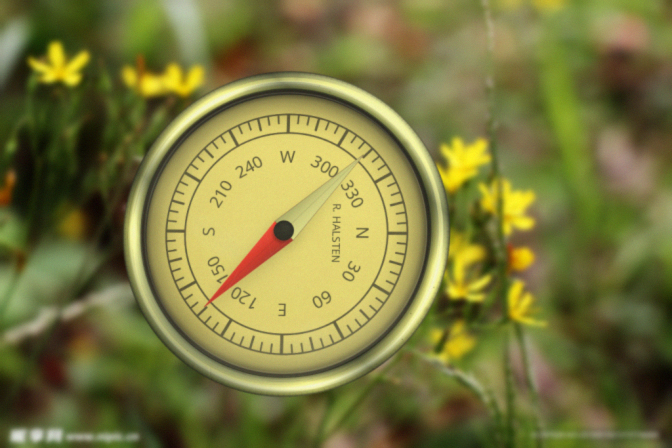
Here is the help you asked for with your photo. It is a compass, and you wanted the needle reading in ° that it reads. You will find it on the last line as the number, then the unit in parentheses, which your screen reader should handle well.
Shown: 135 (°)
